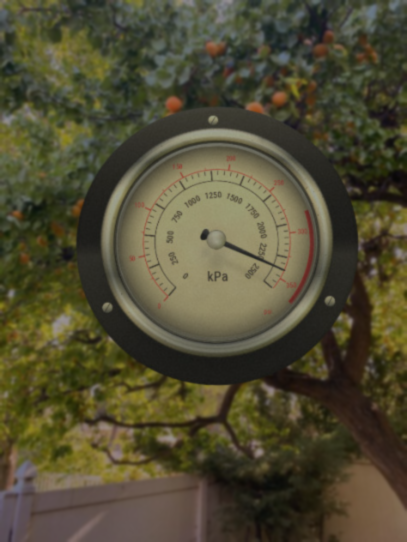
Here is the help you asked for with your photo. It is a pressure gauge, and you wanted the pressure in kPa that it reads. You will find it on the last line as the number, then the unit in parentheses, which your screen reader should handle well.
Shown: 2350 (kPa)
